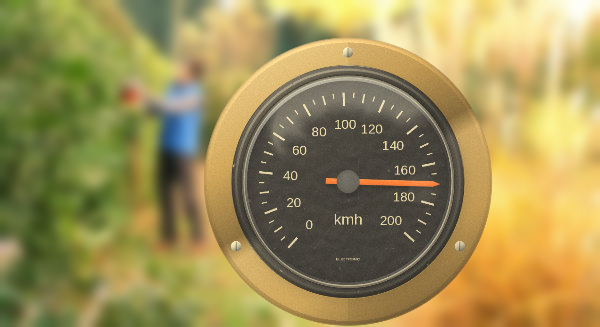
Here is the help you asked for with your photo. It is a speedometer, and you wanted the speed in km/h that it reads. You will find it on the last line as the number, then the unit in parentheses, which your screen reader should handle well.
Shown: 170 (km/h)
